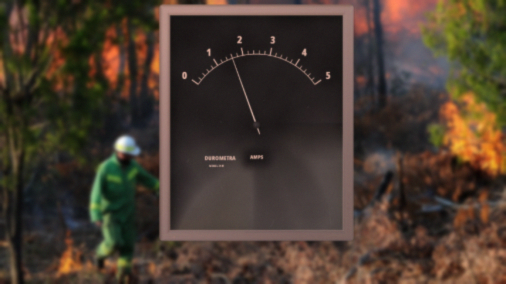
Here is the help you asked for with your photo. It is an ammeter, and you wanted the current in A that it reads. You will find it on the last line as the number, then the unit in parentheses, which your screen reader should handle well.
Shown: 1.6 (A)
